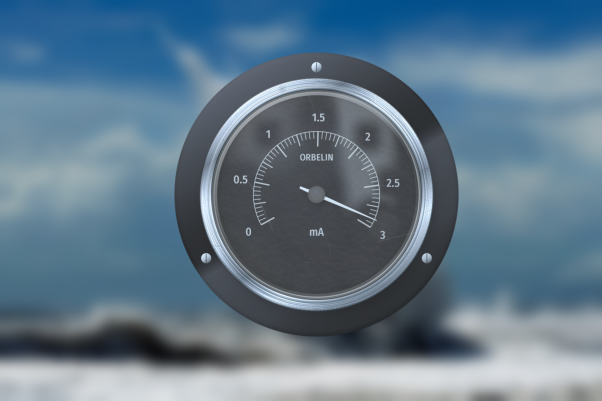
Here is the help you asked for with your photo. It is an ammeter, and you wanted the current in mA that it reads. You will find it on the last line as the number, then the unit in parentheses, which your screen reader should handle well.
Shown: 2.9 (mA)
